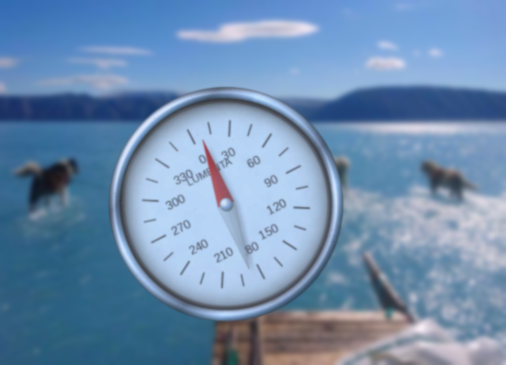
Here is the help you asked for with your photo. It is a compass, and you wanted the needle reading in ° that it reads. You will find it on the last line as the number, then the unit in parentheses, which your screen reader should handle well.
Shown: 7.5 (°)
